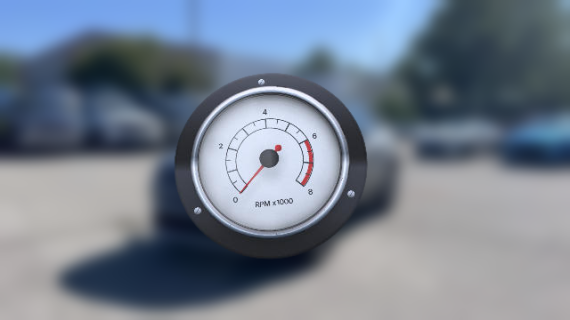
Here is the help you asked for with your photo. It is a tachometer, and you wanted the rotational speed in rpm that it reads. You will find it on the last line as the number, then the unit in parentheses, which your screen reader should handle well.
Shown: 0 (rpm)
